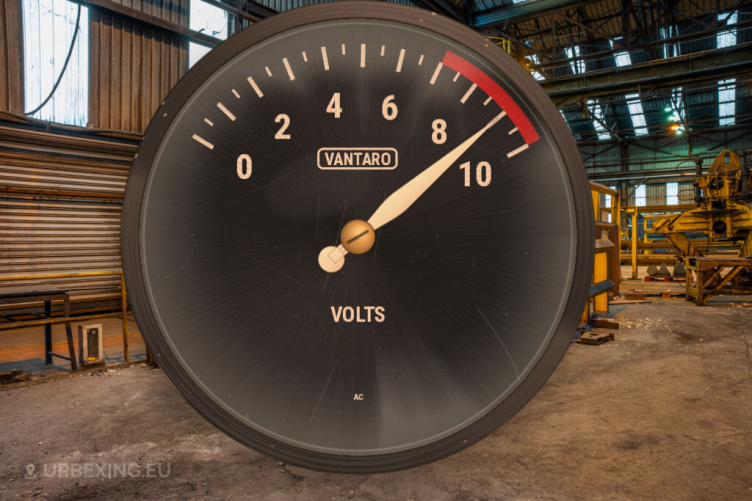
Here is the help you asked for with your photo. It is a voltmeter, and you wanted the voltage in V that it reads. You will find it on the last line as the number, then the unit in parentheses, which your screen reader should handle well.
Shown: 9 (V)
